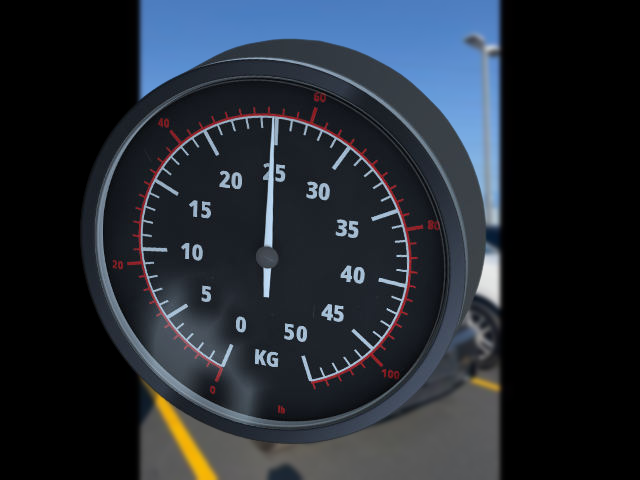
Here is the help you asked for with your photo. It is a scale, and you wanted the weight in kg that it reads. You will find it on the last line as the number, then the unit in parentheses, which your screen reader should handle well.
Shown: 25 (kg)
